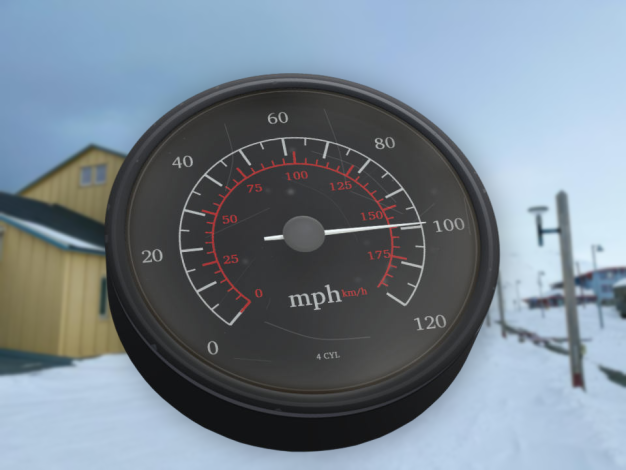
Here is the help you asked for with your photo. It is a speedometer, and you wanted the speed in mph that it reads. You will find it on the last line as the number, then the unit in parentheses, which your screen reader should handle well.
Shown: 100 (mph)
